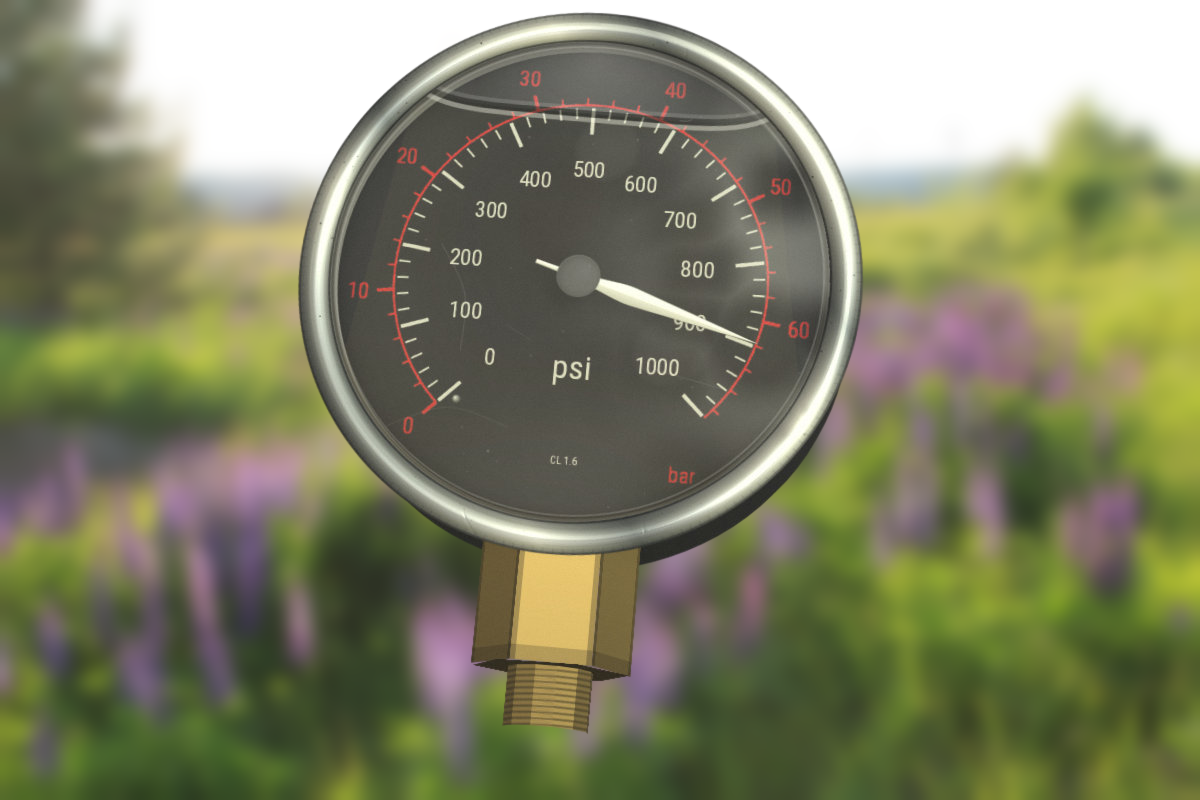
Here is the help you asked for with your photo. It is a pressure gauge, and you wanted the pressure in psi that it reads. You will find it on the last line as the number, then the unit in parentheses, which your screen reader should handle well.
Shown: 900 (psi)
